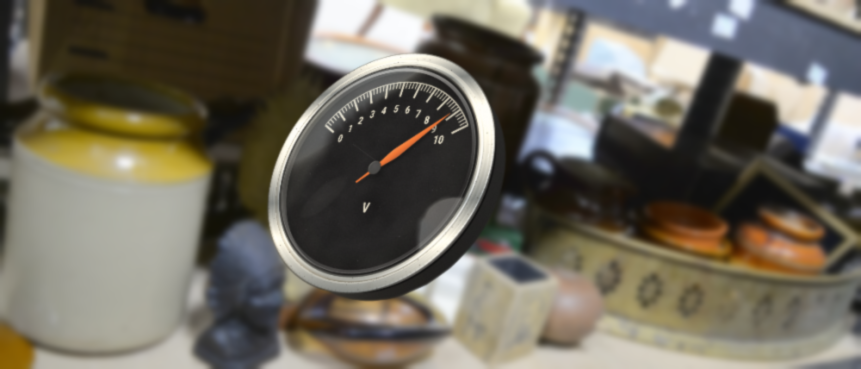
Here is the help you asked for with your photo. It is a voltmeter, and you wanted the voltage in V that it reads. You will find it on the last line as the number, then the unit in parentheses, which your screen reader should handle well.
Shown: 9 (V)
